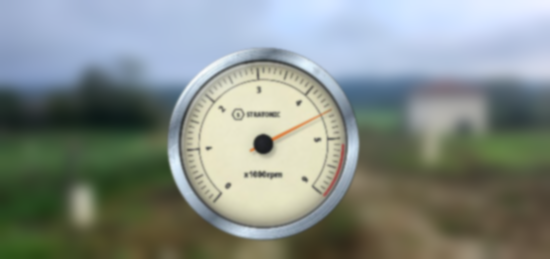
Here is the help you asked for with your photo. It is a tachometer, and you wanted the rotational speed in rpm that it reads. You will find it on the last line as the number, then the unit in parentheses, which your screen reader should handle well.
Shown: 4500 (rpm)
